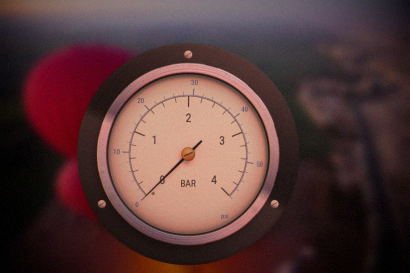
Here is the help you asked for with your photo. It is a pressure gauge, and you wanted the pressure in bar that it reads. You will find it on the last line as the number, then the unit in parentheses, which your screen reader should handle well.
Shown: 0 (bar)
